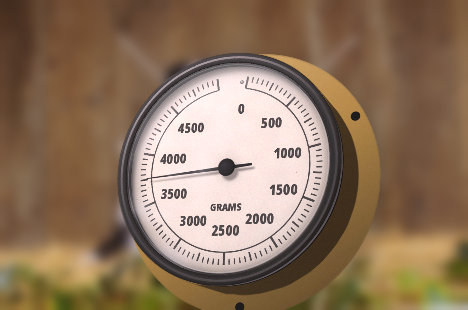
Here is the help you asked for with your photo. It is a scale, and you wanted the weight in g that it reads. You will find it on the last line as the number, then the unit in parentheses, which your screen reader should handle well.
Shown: 3750 (g)
